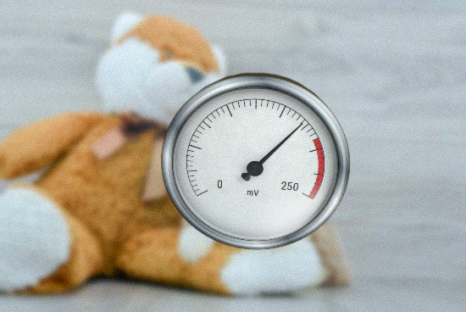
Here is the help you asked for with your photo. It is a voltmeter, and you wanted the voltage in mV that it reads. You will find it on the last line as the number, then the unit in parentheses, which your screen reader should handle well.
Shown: 170 (mV)
